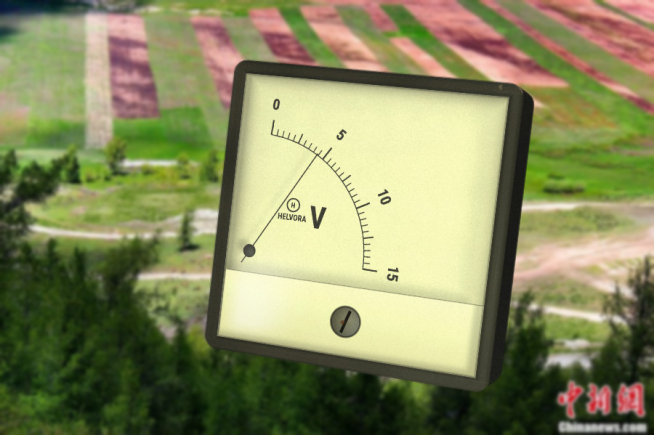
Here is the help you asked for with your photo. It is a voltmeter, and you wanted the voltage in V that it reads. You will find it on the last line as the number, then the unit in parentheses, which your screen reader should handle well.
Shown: 4.5 (V)
